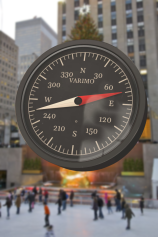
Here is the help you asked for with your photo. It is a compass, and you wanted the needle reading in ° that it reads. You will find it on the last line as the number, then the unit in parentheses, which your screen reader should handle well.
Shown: 75 (°)
